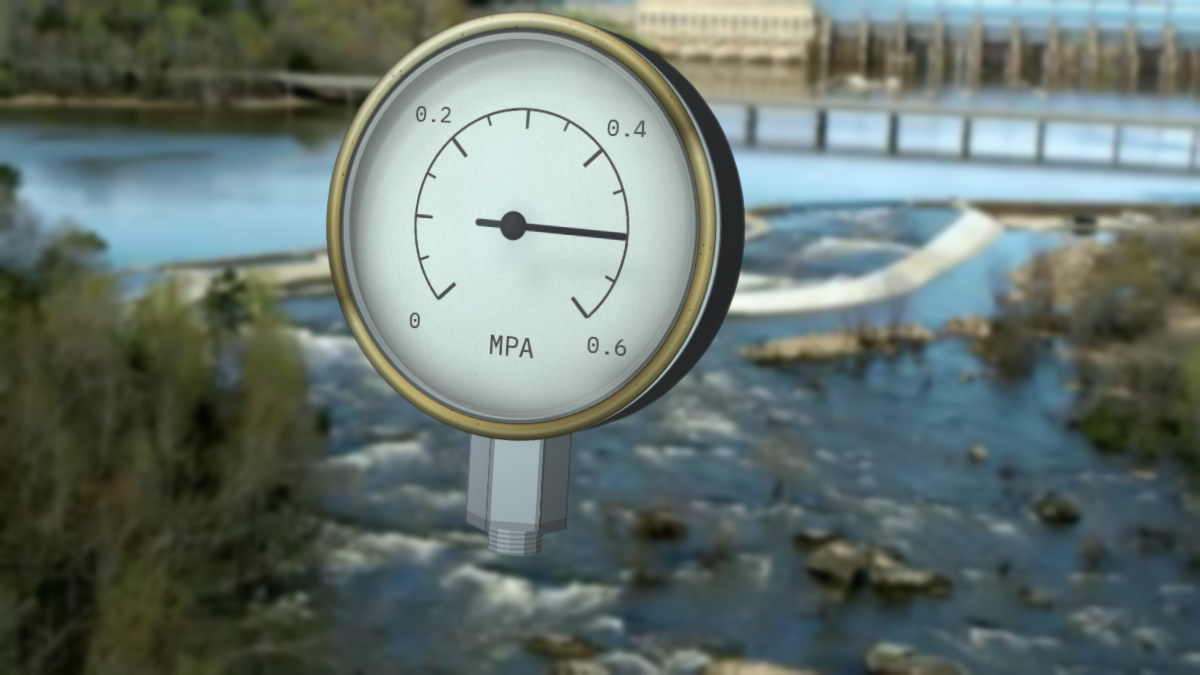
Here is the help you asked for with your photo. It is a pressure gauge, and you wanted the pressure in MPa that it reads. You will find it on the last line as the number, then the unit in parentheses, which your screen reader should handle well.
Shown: 0.5 (MPa)
